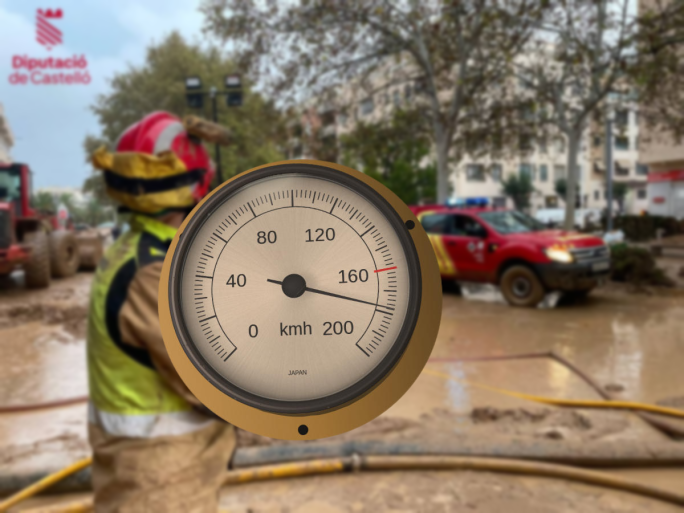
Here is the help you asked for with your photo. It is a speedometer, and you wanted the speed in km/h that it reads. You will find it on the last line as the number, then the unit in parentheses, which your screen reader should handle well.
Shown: 178 (km/h)
